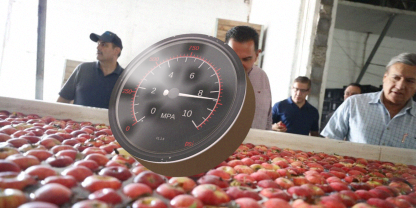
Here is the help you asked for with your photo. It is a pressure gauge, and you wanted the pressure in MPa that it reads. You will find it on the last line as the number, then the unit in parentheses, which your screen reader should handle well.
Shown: 8.5 (MPa)
